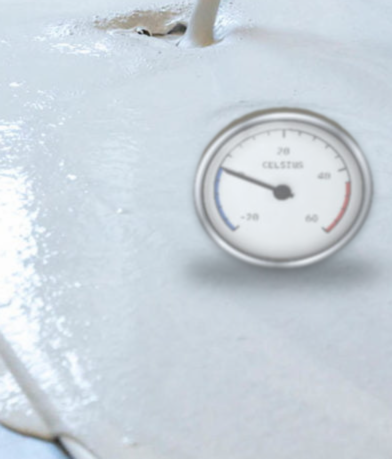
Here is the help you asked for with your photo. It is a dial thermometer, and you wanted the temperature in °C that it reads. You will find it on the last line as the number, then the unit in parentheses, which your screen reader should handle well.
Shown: 0 (°C)
